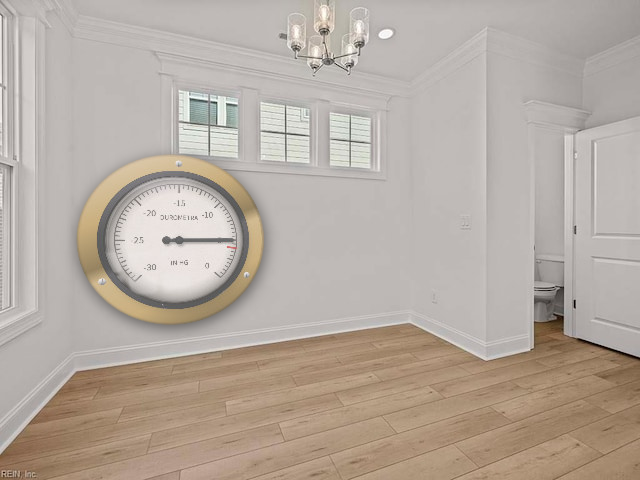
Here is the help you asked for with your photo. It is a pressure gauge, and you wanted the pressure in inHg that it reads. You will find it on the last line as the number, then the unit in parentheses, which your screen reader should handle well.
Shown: -5 (inHg)
